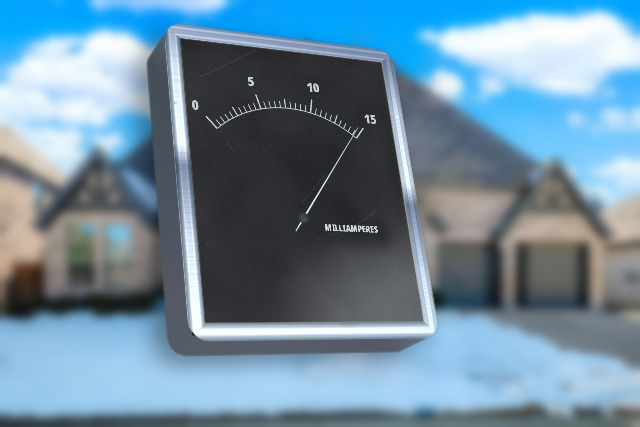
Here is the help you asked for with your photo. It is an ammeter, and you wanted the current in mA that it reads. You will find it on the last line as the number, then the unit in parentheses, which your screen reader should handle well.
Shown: 14.5 (mA)
